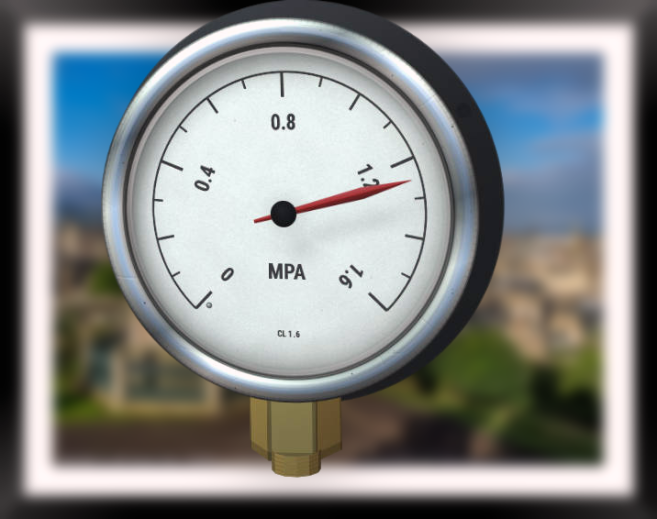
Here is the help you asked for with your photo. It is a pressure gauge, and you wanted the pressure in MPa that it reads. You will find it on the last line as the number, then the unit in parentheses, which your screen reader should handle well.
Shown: 1.25 (MPa)
